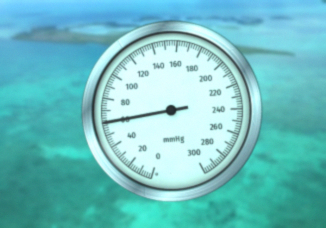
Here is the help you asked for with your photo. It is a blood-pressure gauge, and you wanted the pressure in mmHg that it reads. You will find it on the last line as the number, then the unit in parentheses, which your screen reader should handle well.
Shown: 60 (mmHg)
